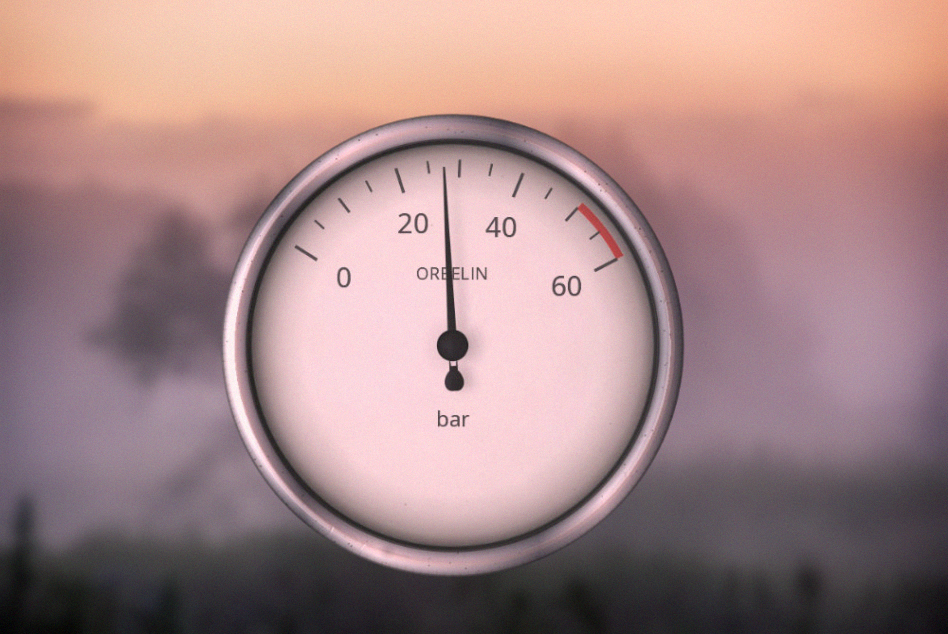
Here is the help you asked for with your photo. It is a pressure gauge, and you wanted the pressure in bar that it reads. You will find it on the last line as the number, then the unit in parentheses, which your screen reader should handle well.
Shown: 27.5 (bar)
